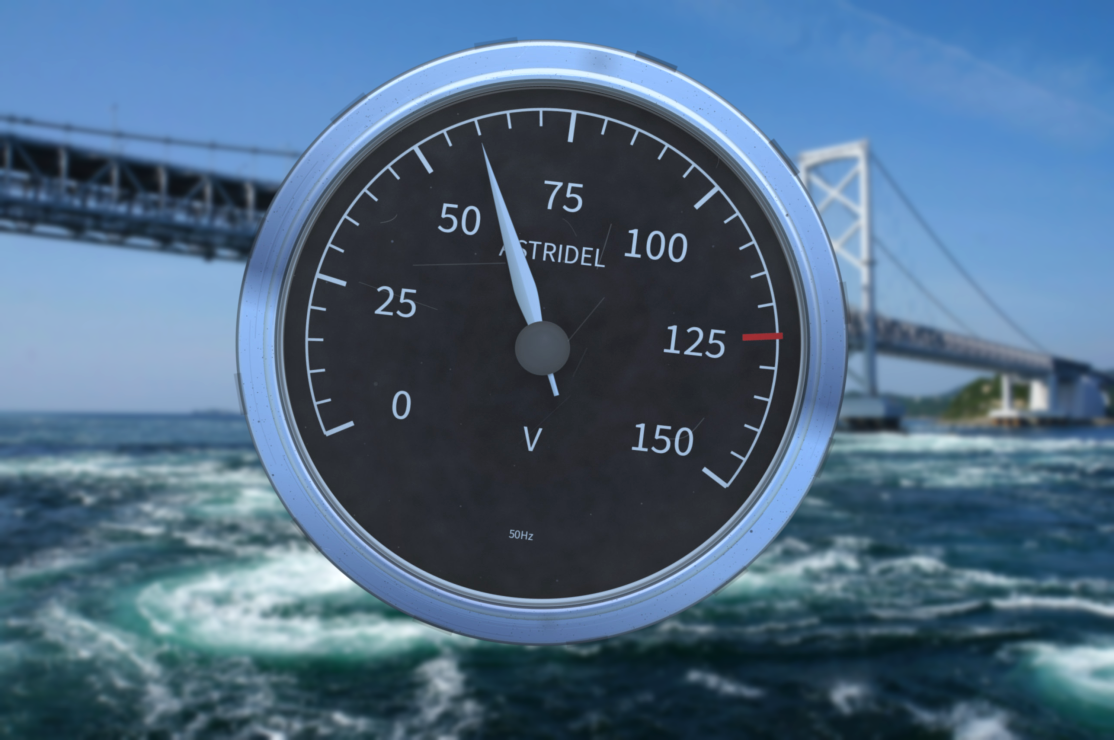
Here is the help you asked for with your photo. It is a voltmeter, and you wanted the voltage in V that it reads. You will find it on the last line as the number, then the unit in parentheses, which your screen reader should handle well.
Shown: 60 (V)
